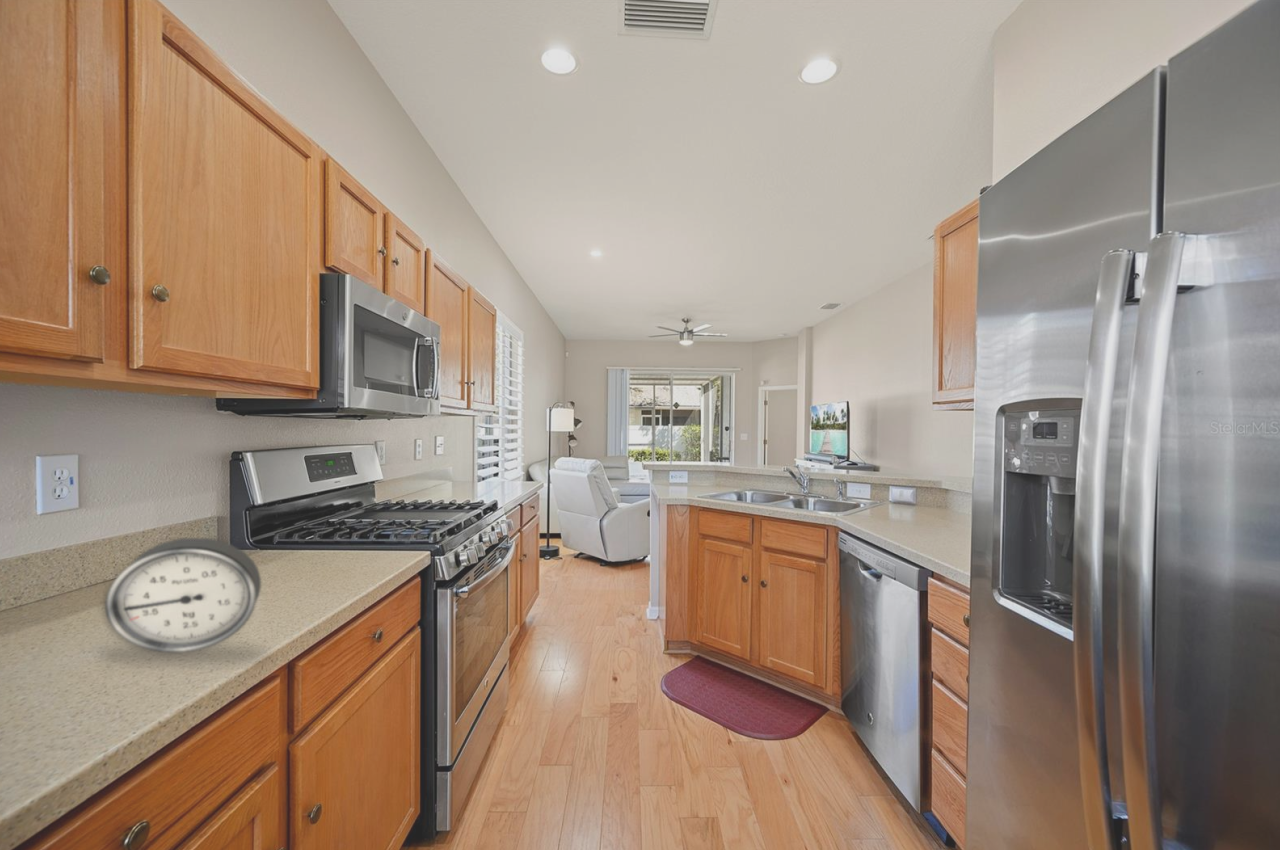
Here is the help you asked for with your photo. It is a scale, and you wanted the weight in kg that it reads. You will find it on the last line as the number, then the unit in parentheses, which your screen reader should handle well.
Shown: 3.75 (kg)
